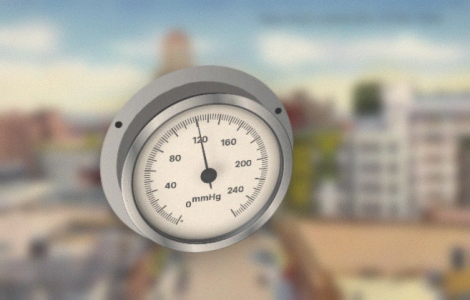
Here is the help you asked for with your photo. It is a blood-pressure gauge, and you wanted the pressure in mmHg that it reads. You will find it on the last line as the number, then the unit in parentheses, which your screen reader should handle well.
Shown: 120 (mmHg)
